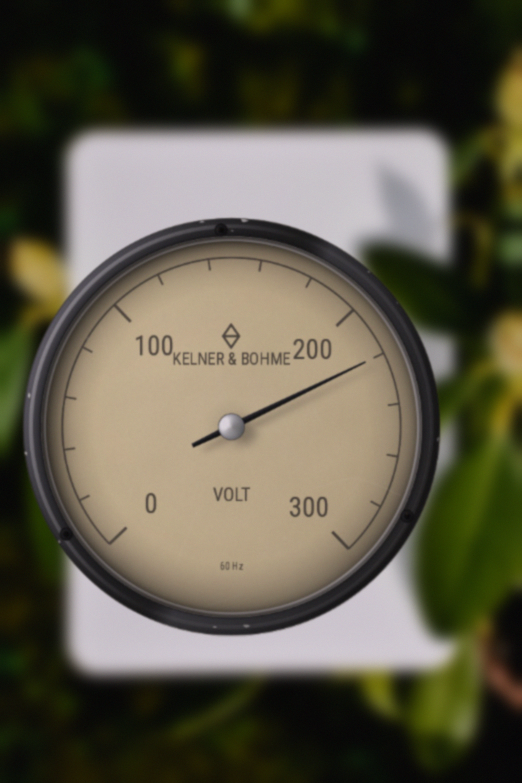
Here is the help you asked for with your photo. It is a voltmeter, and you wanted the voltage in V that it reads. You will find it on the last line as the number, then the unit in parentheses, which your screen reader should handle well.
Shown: 220 (V)
